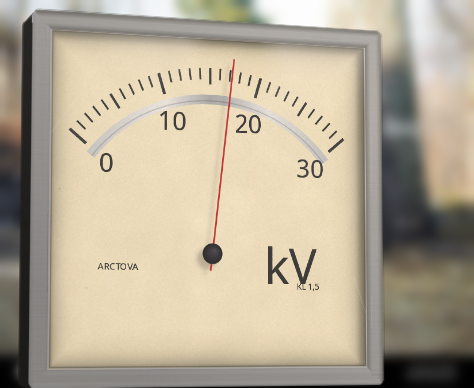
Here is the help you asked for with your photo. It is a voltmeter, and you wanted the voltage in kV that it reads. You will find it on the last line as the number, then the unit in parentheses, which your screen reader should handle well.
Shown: 17 (kV)
